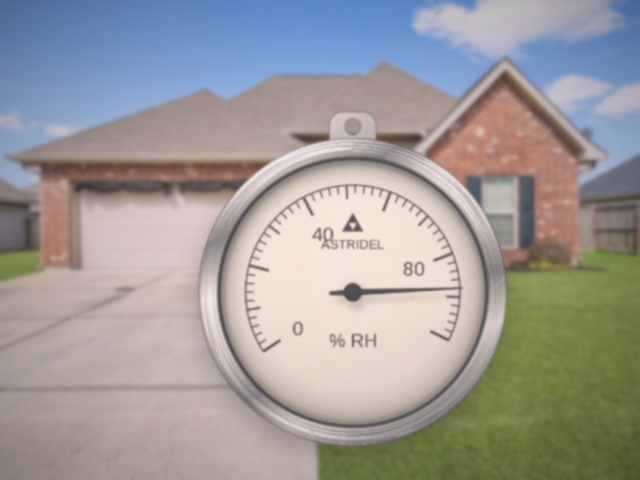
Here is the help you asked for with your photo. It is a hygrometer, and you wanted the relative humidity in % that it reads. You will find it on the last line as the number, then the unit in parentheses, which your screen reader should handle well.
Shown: 88 (%)
